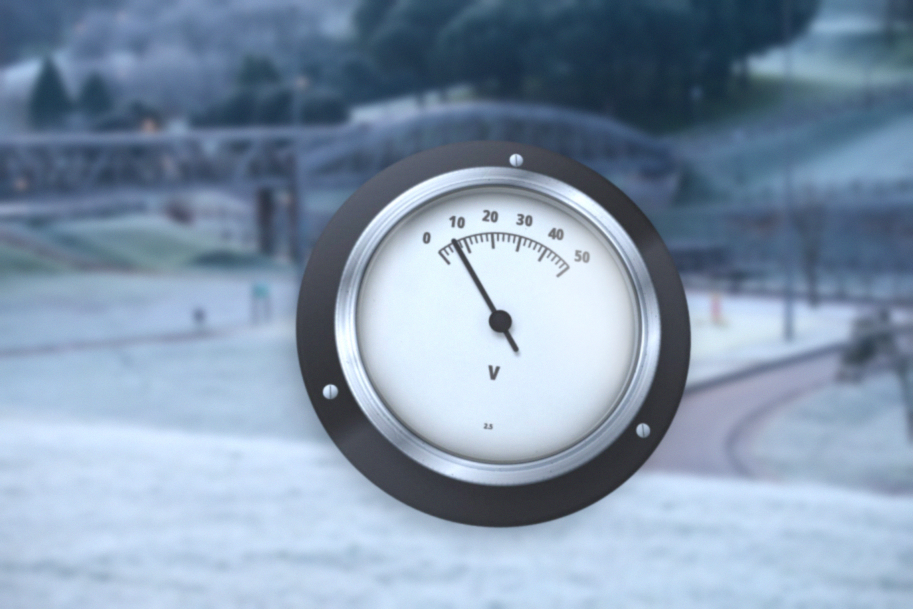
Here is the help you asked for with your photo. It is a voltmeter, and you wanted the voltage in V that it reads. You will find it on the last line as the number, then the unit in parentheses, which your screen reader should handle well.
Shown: 6 (V)
